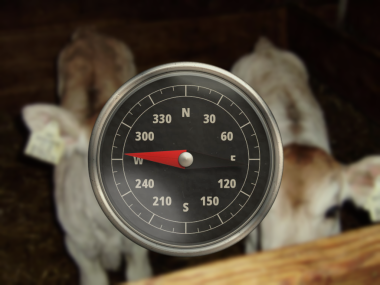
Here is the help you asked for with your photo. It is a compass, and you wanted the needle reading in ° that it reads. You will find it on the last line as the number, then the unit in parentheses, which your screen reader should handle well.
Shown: 275 (°)
